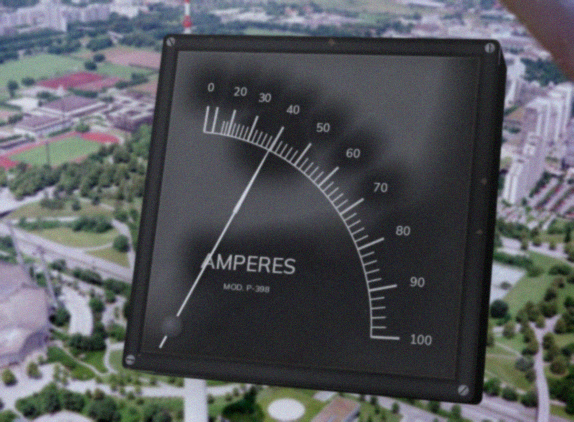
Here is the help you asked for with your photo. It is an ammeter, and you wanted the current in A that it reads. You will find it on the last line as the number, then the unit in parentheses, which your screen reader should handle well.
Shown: 40 (A)
